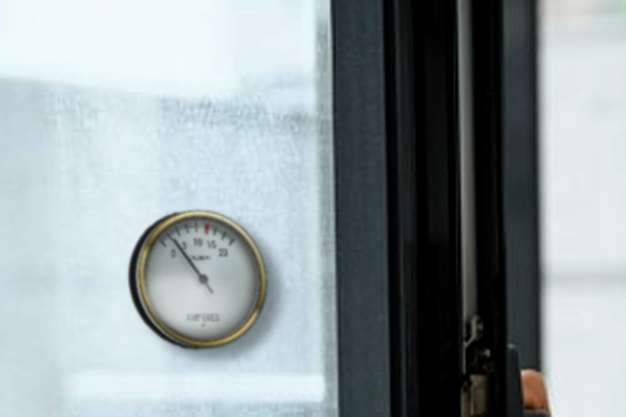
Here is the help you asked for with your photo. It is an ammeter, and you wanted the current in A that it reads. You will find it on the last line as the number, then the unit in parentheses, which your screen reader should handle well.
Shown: 2.5 (A)
